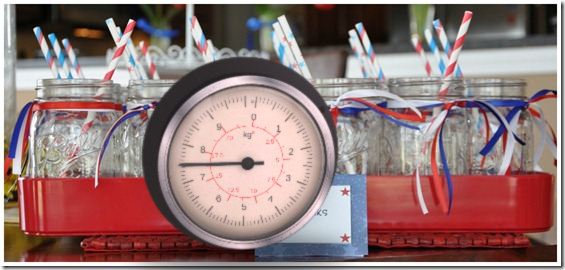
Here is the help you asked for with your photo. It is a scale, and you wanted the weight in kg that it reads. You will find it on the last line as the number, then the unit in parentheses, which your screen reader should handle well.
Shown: 7.5 (kg)
